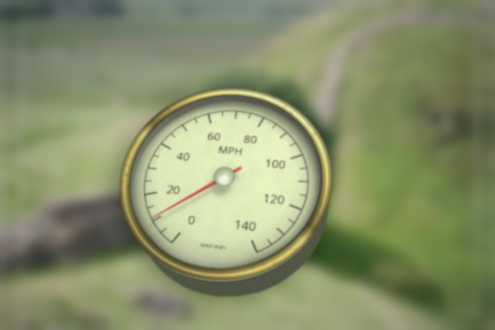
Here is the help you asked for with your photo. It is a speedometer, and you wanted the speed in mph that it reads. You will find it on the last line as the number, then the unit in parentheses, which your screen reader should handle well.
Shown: 10 (mph)
